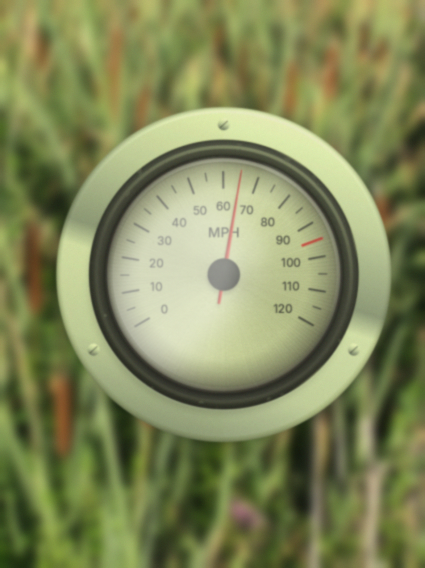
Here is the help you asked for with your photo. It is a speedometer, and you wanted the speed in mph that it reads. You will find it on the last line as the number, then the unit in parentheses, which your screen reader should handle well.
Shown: 65 (mph)
